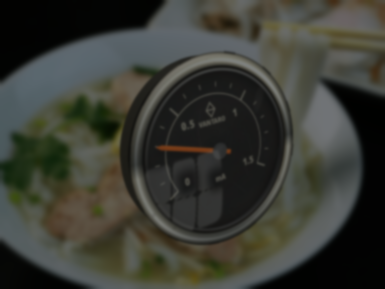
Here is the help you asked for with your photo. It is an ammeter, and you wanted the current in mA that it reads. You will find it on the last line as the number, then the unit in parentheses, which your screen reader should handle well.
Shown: 0.3 (mA)
